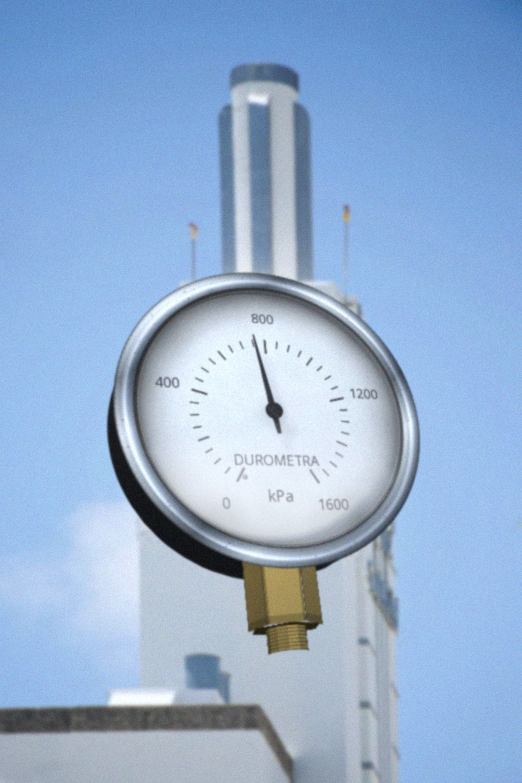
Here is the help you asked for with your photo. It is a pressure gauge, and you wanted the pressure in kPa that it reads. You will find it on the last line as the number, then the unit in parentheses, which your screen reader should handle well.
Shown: 750 (kPa)
